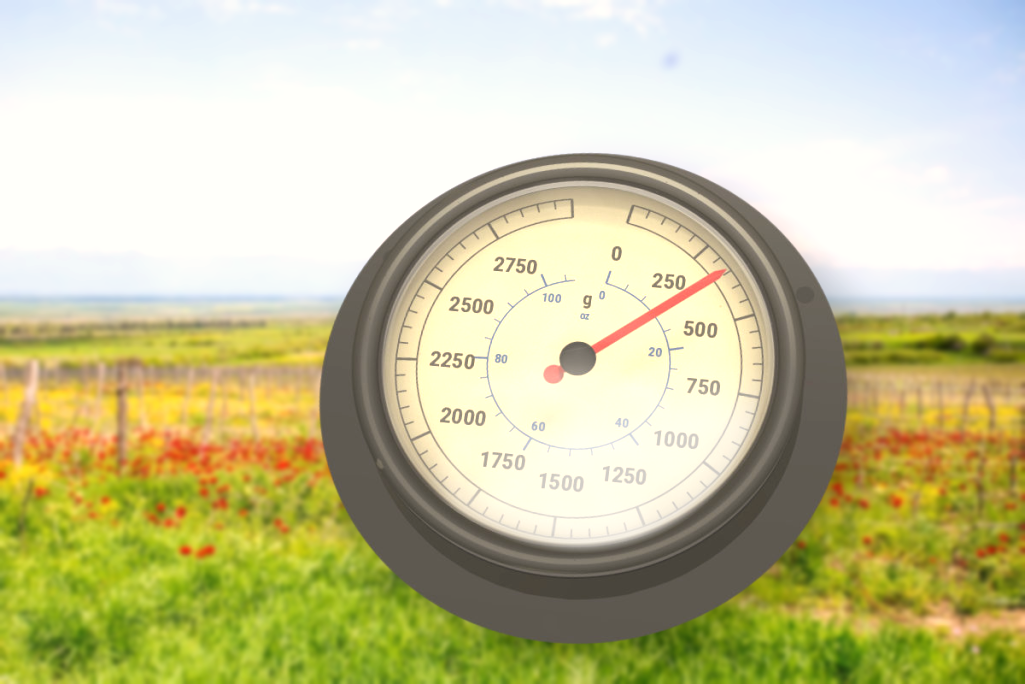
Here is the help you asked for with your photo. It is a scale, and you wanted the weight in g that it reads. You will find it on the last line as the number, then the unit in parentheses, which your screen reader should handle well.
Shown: 350 (g)
